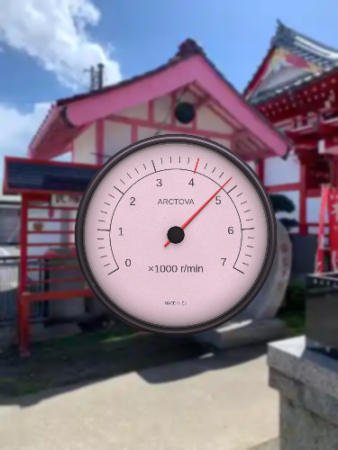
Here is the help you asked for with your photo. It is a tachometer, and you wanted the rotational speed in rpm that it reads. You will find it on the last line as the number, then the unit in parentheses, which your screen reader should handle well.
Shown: 4800 (rpm)
